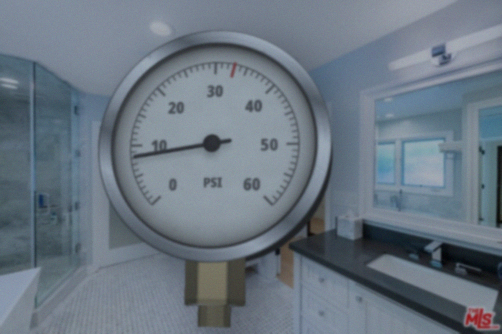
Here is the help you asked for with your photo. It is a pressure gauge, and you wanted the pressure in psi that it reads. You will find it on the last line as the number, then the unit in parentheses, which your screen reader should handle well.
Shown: 8 (psi)
